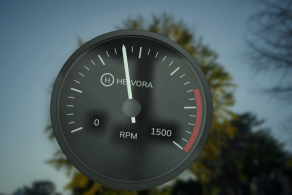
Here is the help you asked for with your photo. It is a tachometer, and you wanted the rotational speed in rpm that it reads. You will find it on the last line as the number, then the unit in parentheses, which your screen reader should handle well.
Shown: 650 (rpm)
